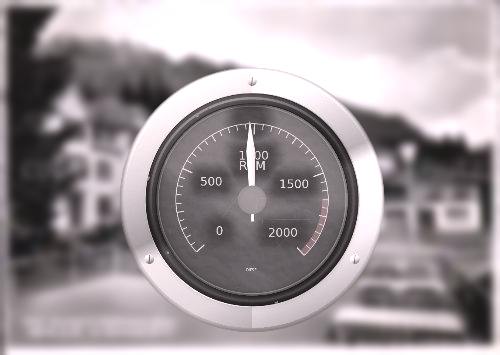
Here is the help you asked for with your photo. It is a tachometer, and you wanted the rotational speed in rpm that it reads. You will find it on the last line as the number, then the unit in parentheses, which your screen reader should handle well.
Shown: 975 (rpm)
